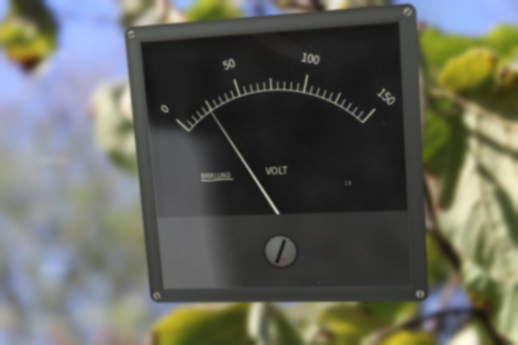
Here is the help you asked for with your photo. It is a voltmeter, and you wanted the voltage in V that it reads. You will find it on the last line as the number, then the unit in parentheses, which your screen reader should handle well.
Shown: 25 (V)
